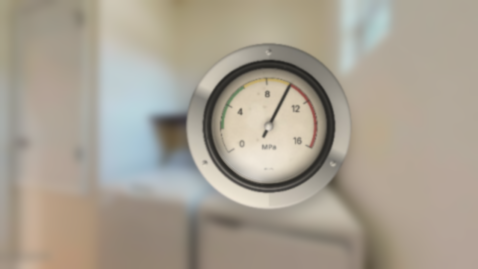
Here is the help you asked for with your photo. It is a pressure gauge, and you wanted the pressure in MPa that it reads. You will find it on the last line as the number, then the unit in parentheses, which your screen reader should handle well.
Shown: 10 (MPa)
